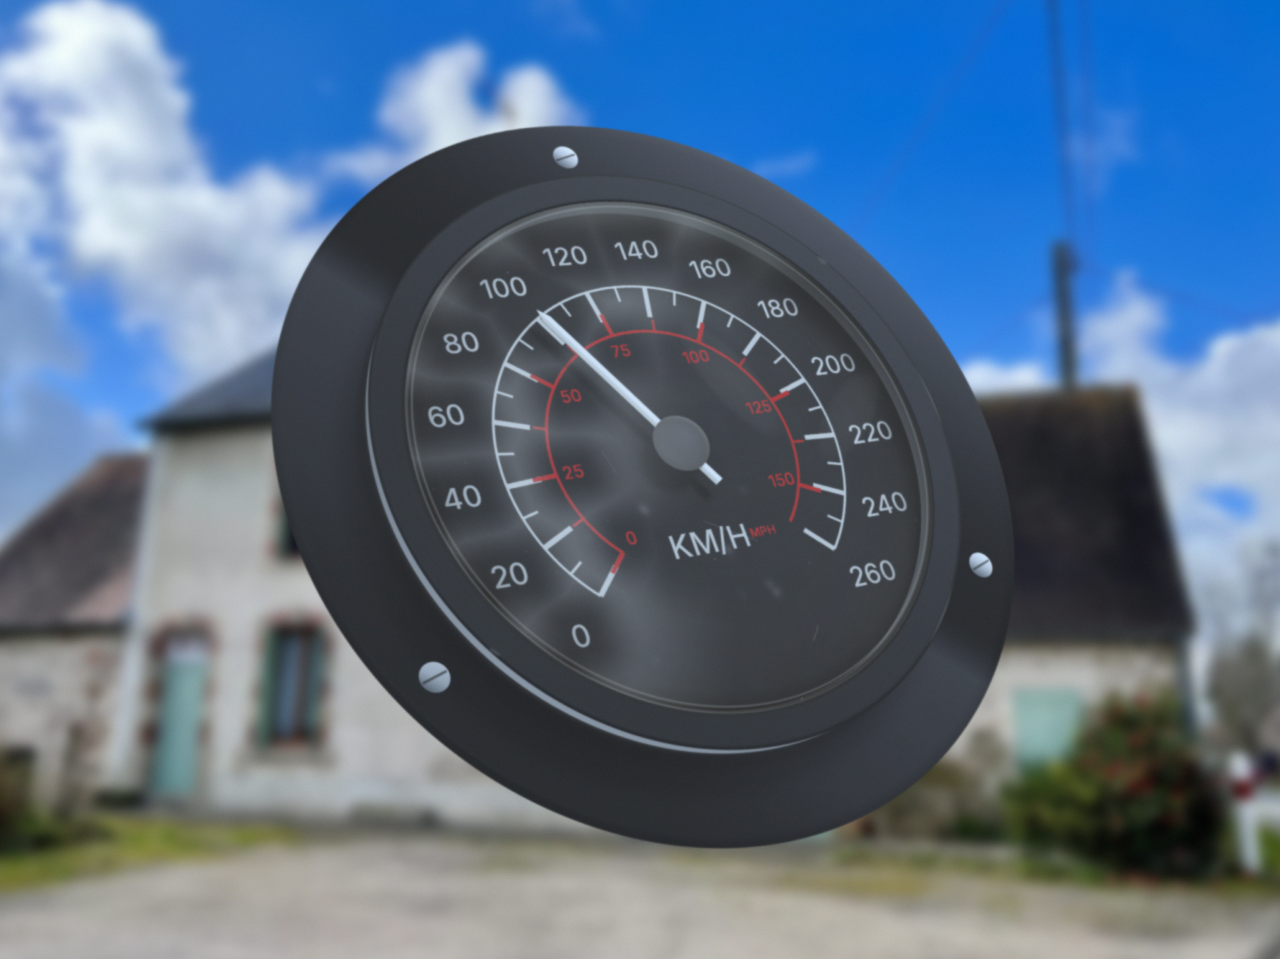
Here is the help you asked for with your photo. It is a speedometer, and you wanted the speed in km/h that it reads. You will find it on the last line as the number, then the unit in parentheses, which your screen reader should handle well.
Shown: 100 (km/h)
